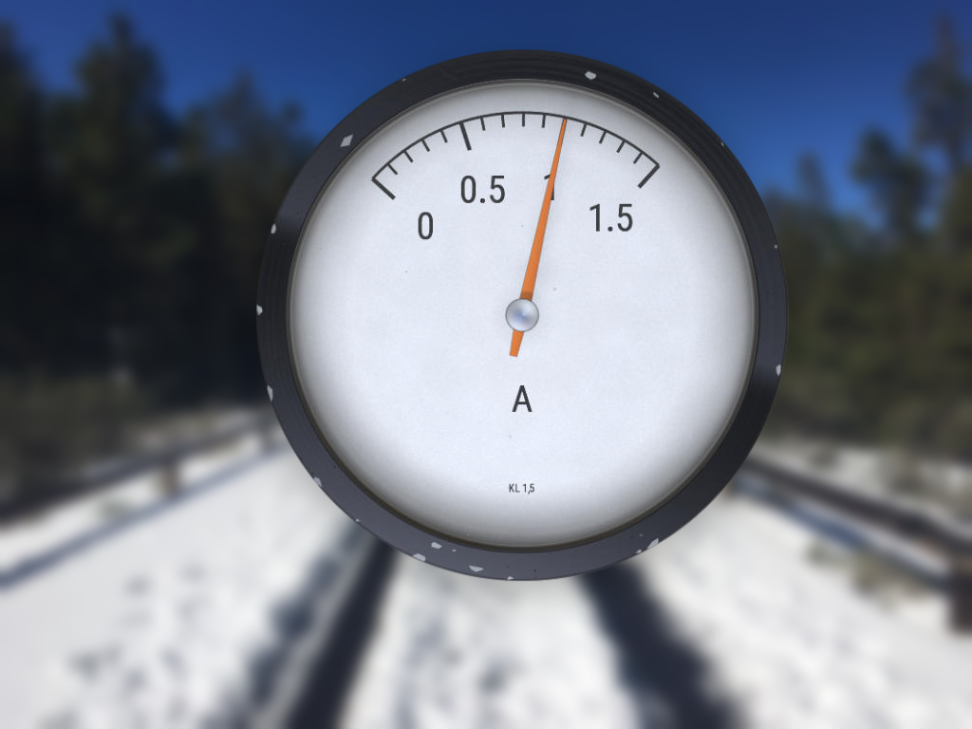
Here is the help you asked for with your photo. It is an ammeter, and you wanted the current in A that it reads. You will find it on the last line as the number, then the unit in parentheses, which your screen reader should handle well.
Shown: 1 (A)
